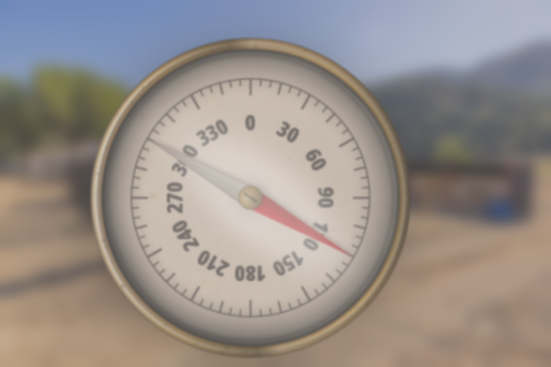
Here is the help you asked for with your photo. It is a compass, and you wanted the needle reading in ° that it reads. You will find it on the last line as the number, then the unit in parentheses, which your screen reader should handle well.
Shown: 120 (°)
